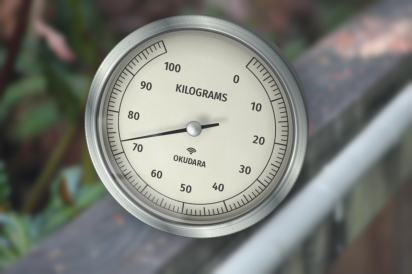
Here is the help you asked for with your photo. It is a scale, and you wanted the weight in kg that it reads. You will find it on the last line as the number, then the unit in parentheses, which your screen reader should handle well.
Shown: 73 (kg)
